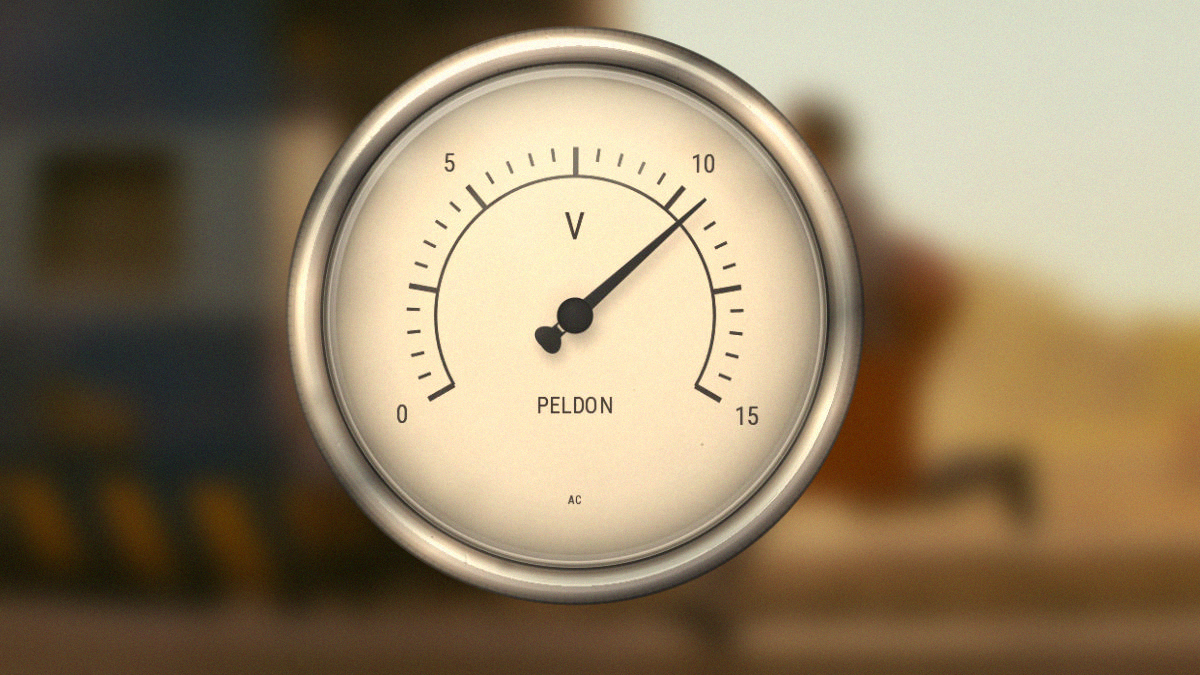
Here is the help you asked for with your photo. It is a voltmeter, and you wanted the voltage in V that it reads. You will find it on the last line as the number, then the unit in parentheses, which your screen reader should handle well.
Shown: 10.5 (V)
